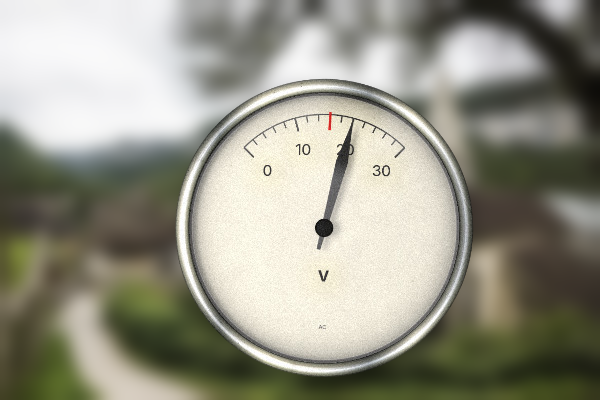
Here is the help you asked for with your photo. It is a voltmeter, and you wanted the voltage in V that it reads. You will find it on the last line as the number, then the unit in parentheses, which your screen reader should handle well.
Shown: 20 (V)
